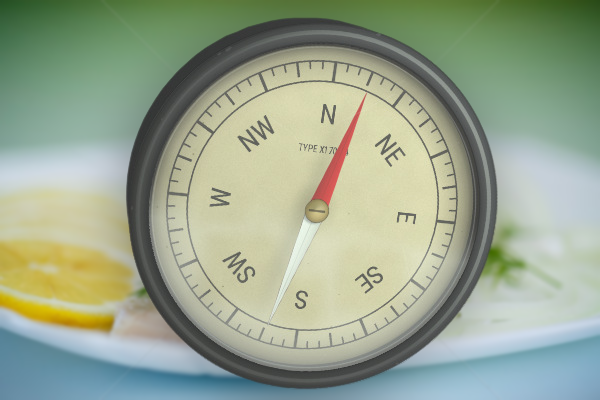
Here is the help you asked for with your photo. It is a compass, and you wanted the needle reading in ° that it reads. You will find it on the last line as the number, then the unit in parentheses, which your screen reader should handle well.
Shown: 15 (°)
